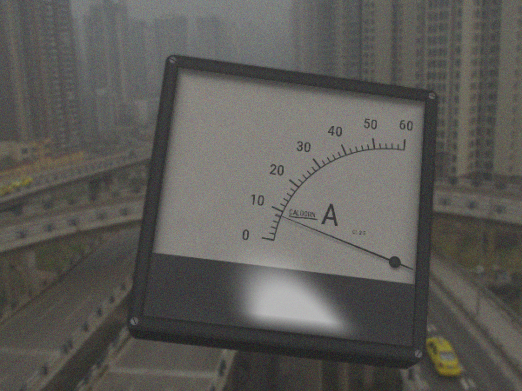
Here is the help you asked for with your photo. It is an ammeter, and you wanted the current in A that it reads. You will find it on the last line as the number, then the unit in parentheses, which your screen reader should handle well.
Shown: 8 (A)
